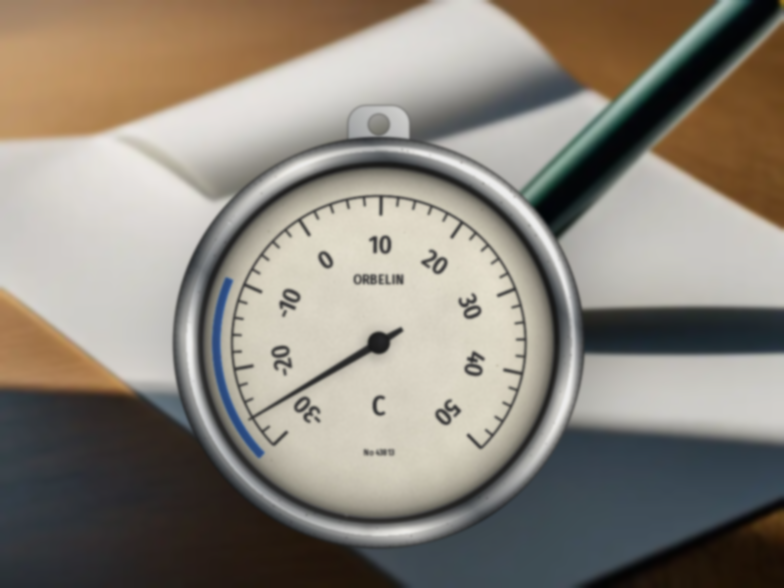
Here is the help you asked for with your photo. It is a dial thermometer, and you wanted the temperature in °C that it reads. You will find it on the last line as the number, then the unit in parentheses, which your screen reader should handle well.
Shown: -26 (°C)
